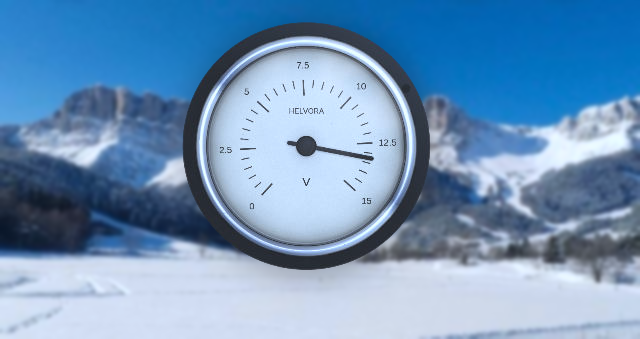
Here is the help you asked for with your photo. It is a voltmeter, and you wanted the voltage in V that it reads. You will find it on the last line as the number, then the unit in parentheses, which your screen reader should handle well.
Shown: 13.25 (V)
